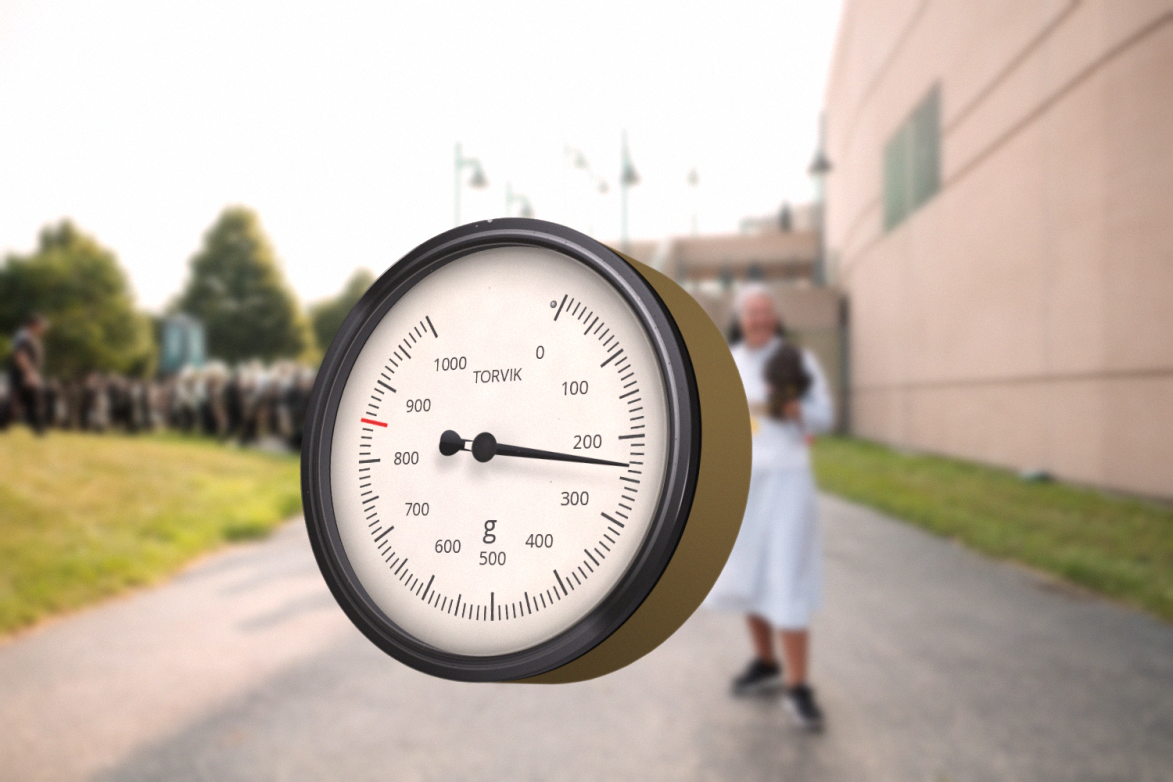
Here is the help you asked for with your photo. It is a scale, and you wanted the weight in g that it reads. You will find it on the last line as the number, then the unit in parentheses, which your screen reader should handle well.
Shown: 235 (g)
